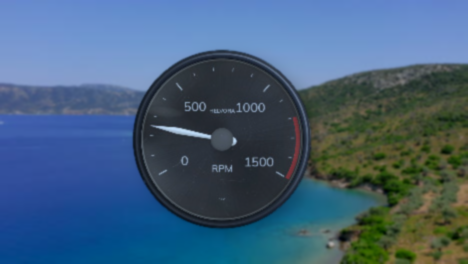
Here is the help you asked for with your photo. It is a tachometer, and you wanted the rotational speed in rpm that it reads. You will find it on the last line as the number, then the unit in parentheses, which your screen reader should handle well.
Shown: 250 (rpm)
